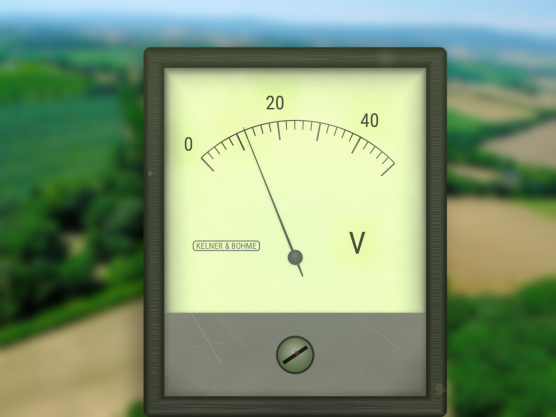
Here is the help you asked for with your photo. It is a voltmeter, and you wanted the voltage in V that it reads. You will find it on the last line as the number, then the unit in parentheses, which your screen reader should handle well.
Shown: 12 (V)
